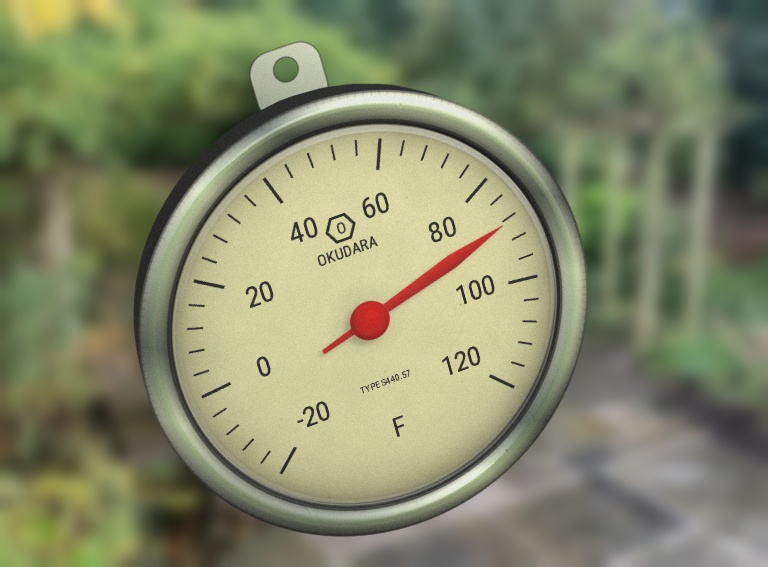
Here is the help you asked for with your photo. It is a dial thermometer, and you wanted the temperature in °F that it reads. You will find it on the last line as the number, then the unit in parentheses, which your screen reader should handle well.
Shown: 88 (°F)
